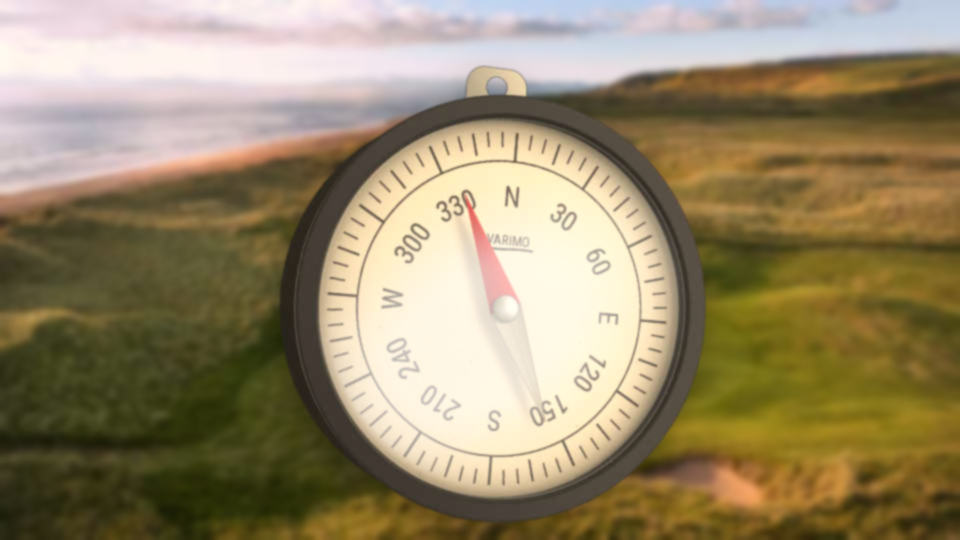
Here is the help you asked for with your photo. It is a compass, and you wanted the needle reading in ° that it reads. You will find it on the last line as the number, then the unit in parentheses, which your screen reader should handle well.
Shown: 335 (°)
